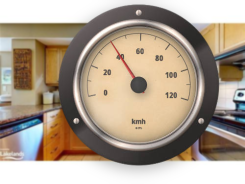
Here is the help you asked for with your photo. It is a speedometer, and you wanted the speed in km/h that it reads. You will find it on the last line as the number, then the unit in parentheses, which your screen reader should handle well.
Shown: 40 (km/h)
